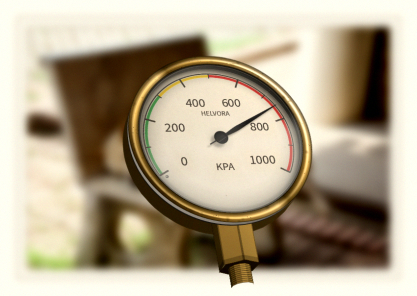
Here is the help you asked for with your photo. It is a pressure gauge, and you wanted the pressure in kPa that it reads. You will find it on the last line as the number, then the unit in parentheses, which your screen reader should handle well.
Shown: 750 (kPa)
